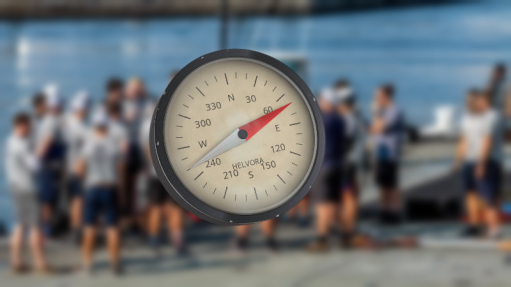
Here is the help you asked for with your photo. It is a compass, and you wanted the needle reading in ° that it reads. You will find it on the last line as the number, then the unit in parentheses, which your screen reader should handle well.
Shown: 70 (°)
